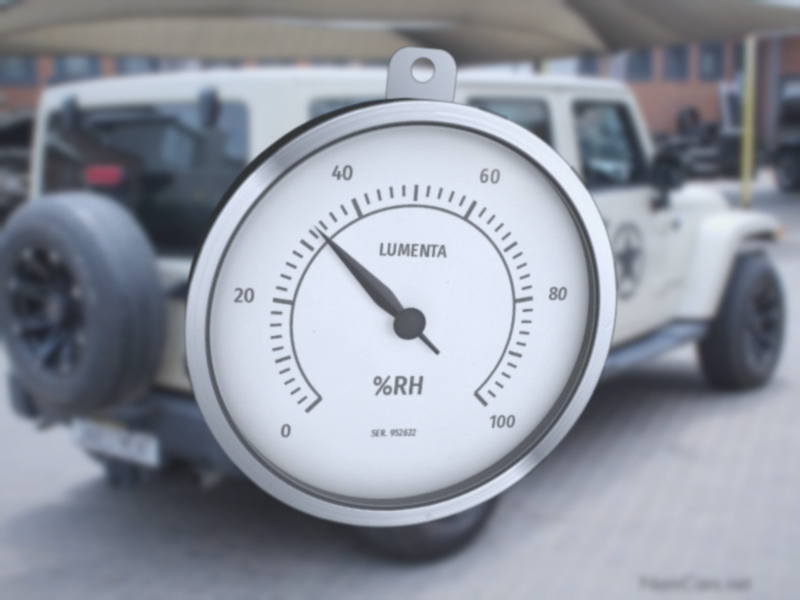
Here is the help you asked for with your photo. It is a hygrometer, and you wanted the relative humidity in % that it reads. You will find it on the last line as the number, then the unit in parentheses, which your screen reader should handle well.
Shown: 33 (%)
